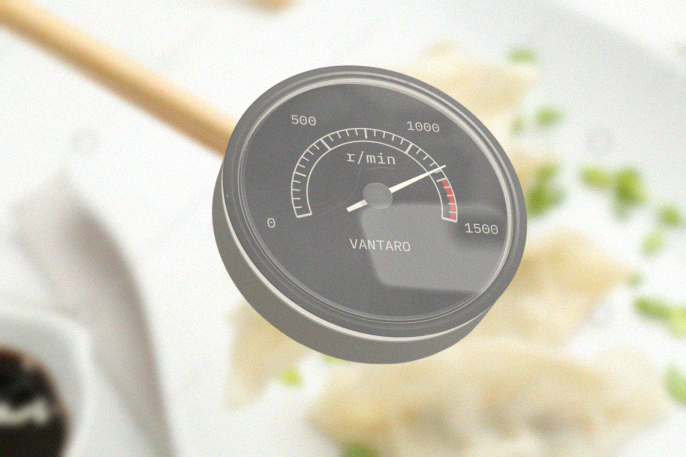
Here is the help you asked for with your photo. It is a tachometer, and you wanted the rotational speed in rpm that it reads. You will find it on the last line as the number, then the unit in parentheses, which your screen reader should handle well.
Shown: 1200 (rpm)
